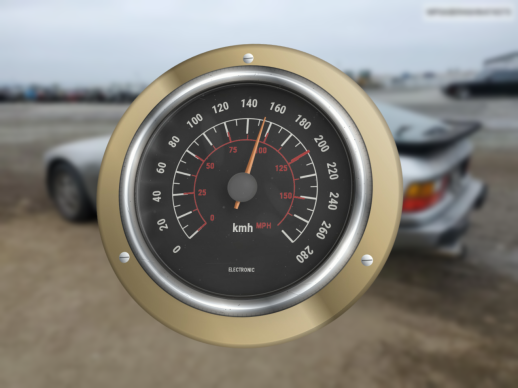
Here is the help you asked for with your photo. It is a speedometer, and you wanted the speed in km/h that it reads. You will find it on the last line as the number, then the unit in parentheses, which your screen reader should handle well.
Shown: 155 (km/h)
